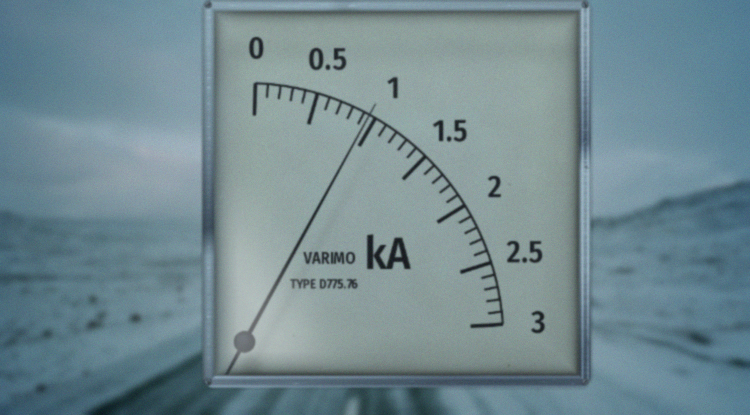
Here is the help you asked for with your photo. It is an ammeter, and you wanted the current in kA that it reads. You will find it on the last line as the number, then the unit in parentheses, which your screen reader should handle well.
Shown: 0.95 (kA)
